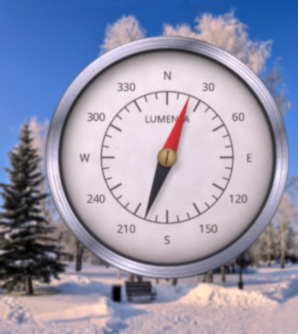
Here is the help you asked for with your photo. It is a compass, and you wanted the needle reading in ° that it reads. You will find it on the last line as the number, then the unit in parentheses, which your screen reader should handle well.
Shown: 20 (°)
